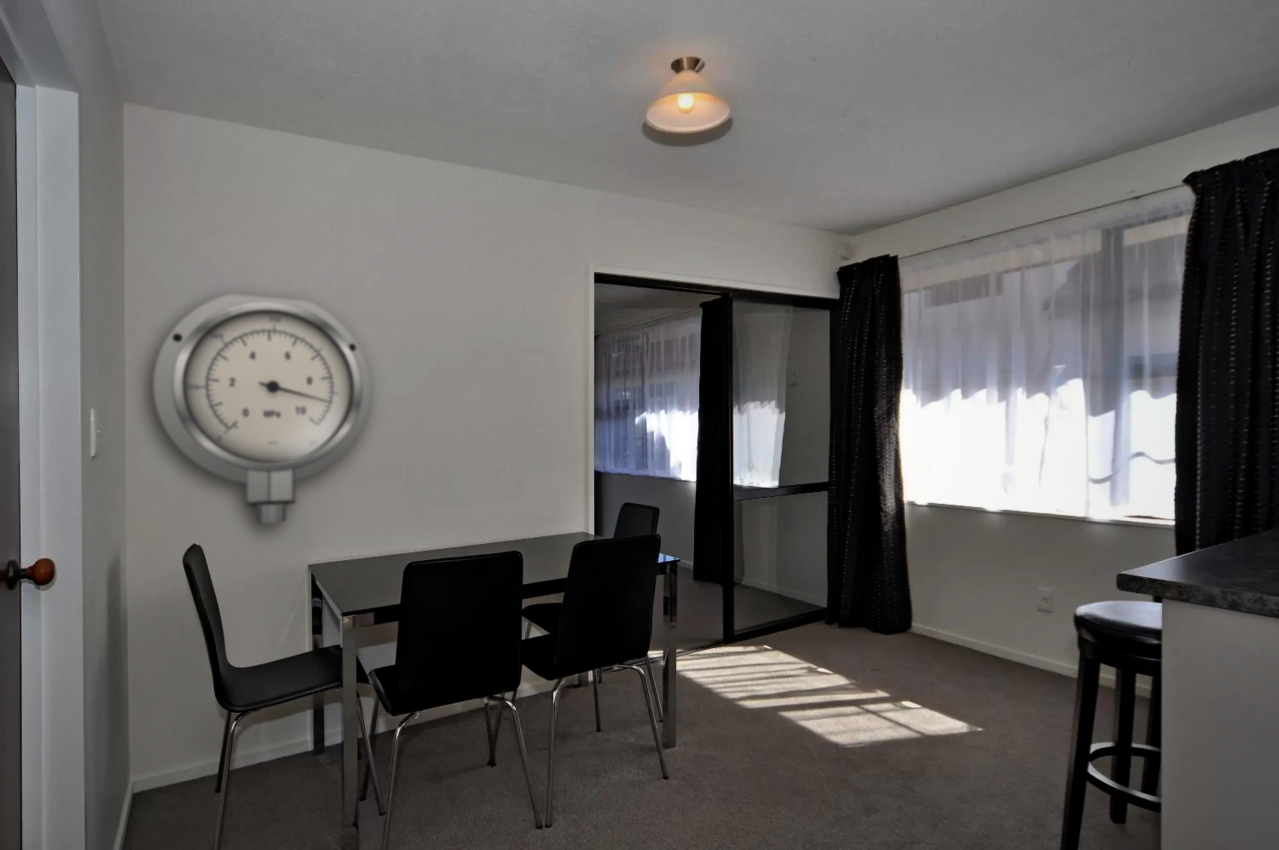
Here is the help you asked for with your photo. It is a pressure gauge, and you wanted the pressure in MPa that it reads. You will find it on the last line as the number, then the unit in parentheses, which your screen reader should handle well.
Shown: 9 (MPa)
